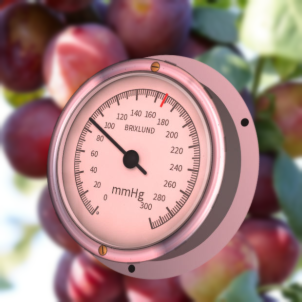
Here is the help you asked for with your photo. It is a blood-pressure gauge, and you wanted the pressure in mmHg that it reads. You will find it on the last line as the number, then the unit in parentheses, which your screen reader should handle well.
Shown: 90 (mmHg)
